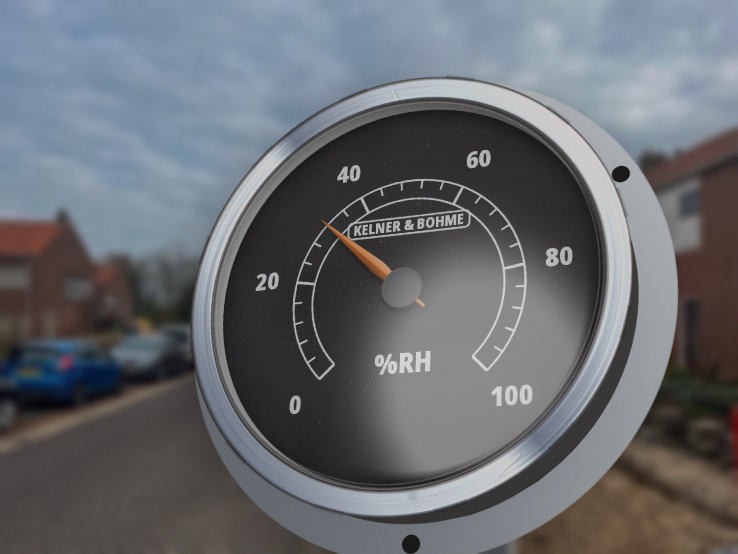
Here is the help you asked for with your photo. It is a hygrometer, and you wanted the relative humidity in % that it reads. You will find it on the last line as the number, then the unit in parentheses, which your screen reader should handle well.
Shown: 32 (%)
